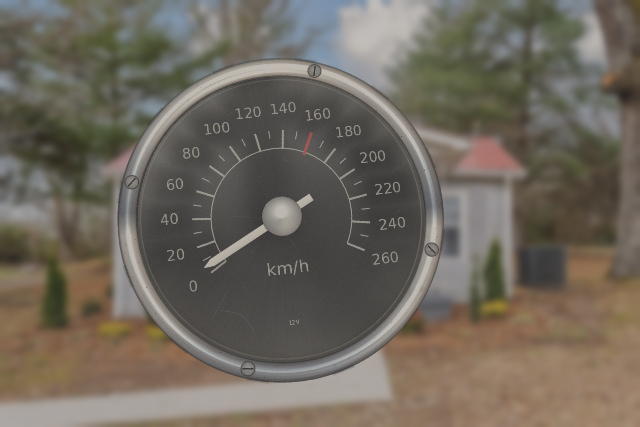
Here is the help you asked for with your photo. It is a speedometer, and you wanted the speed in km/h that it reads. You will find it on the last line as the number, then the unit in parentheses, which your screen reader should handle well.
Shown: 5 (km/h)
